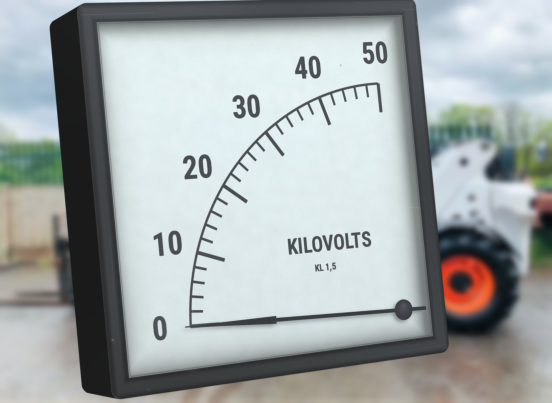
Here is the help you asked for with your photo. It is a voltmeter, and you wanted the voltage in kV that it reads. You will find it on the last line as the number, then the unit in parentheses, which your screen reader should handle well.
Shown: 0 (kV)
